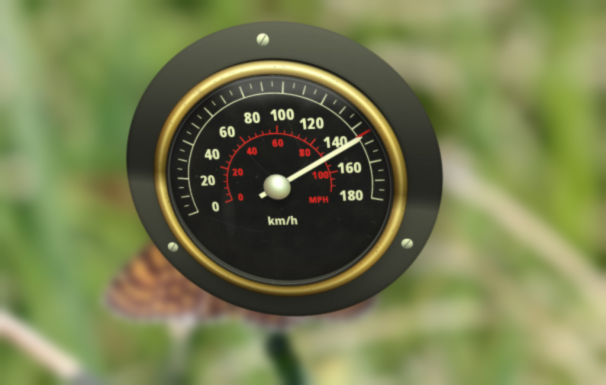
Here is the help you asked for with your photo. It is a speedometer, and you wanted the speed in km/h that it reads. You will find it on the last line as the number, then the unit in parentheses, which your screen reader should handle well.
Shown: 145 (km/h)
